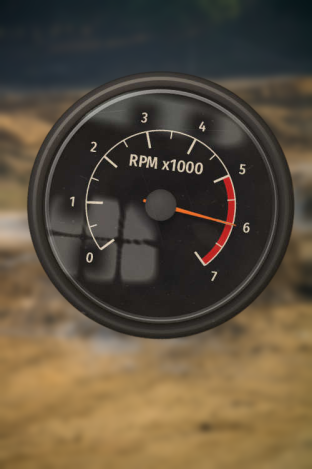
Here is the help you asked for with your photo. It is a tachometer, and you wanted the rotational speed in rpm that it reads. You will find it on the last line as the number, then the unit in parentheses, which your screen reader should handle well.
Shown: 6000 (rpm)
